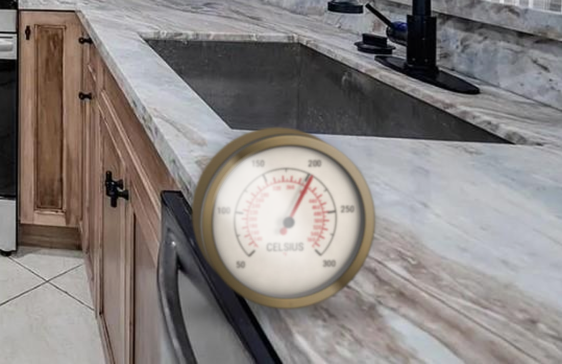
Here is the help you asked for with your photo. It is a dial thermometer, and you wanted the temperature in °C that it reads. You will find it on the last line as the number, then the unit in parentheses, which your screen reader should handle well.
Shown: 200 (°C)
